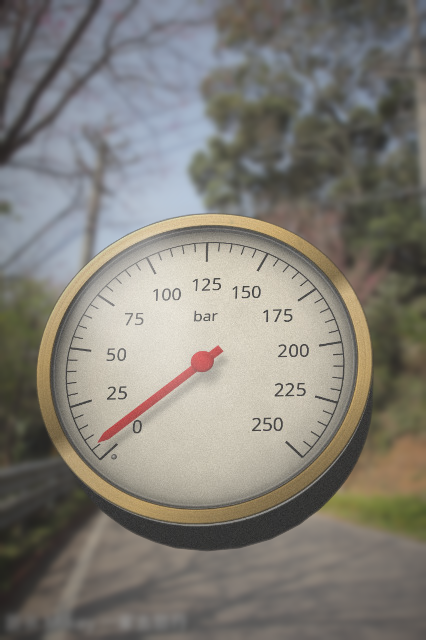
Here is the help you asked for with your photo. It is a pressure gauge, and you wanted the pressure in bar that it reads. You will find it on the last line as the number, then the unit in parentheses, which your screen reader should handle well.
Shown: 5 (bar)
